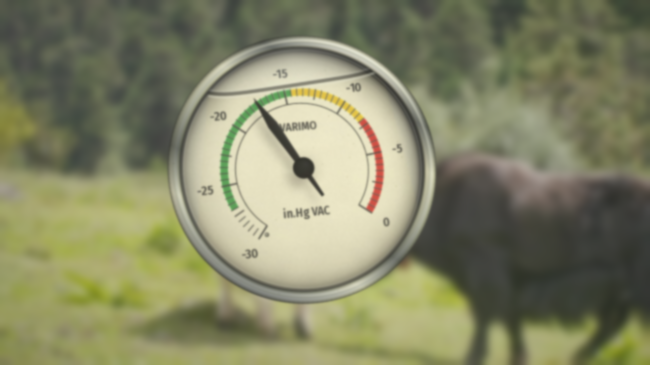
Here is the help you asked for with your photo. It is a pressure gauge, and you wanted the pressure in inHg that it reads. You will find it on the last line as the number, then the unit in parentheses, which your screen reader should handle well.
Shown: -17.5 (inHg)
